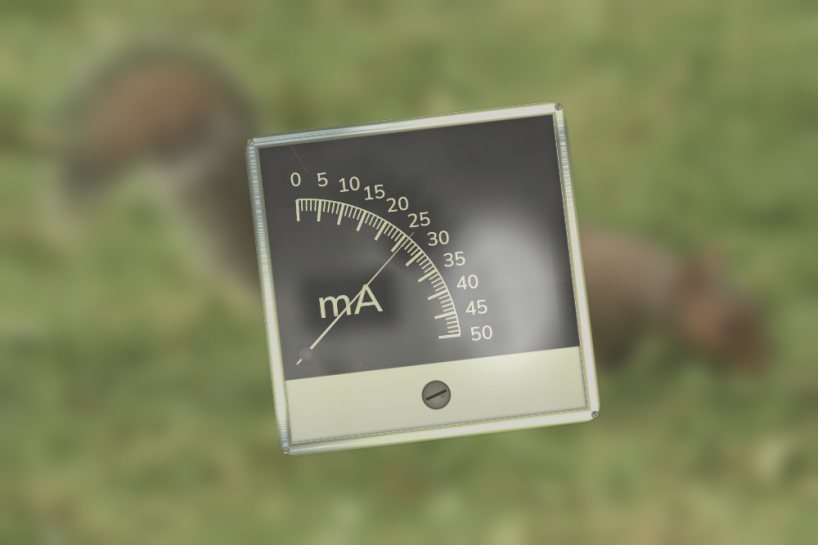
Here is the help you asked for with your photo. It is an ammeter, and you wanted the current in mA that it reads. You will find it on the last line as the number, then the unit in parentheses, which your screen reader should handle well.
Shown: 26 (mA)
